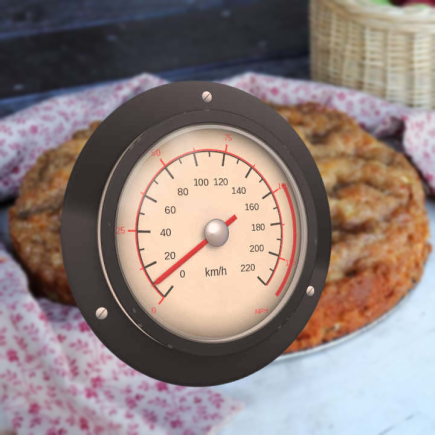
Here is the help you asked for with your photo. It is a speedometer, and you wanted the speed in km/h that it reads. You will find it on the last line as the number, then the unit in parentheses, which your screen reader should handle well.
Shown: 10 (km/h)
